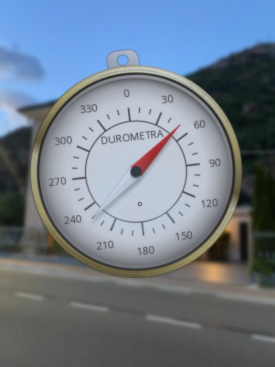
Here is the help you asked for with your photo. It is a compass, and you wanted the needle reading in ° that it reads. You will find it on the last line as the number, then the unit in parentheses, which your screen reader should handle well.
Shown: 50 (°)
